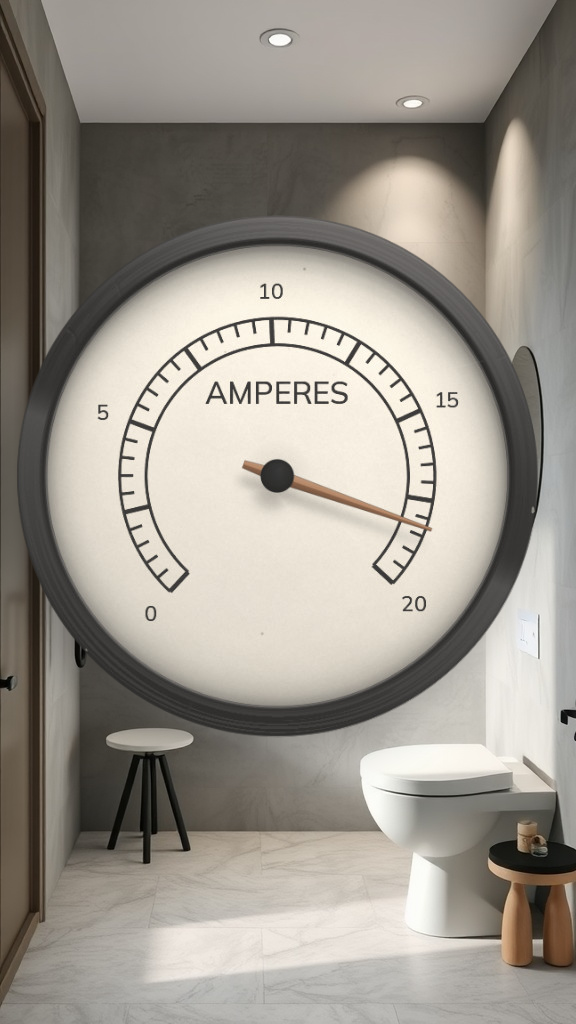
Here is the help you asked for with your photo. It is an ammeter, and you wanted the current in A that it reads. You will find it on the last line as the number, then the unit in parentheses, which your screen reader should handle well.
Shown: 18.25 (A)
